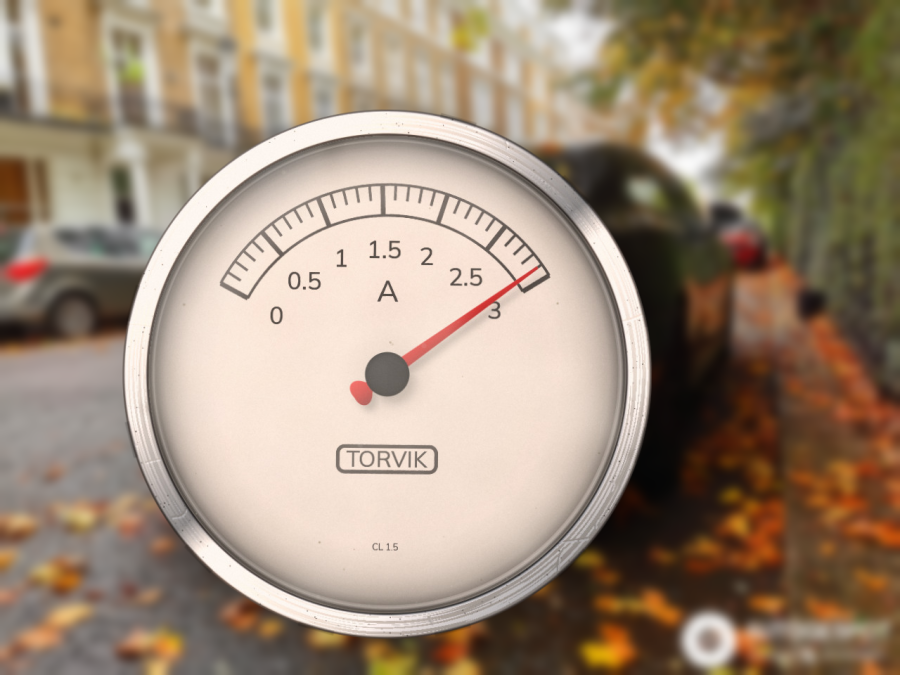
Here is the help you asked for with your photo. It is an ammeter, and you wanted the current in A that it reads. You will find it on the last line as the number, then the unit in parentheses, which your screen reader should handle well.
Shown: 2.9 (A)
